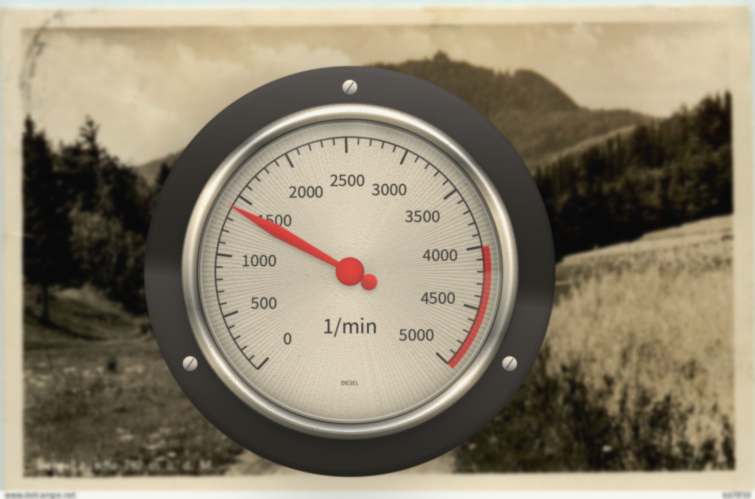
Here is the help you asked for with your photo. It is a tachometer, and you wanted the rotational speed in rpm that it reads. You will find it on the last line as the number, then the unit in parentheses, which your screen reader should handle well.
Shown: 1400 (rpm)
